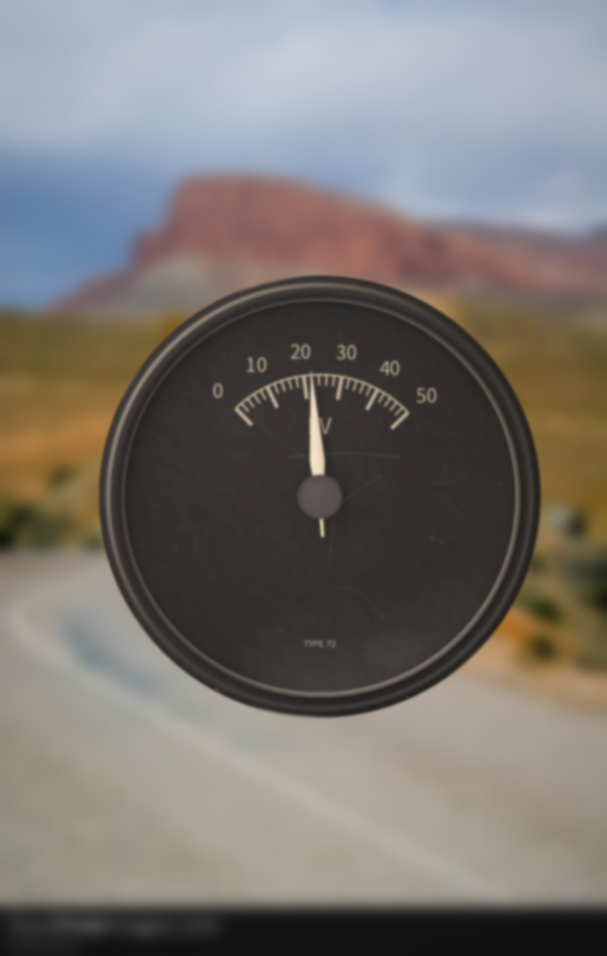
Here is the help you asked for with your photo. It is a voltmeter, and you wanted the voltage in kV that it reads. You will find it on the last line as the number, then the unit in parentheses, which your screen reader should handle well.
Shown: 22 (kV)
